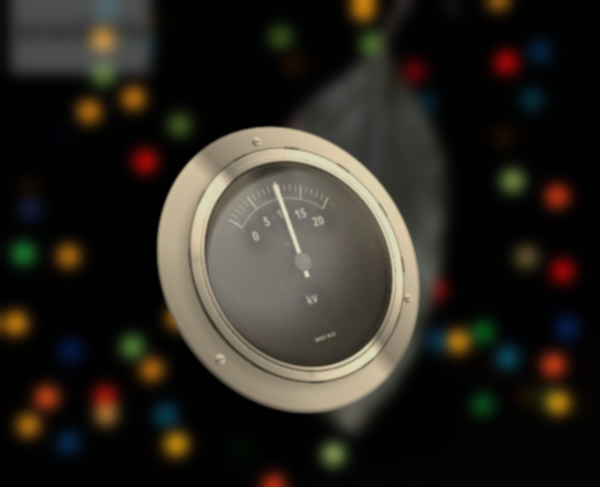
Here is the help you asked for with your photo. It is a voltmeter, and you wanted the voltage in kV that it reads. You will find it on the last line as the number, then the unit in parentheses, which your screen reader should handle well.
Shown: 10 (kV)
